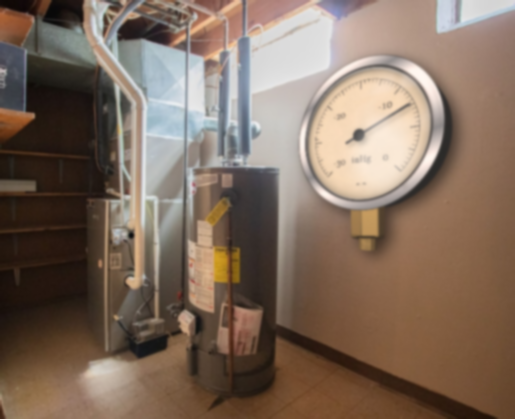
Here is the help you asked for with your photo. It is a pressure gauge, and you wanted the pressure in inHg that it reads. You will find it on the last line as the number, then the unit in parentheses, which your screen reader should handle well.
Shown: -7.5 (inHg)
